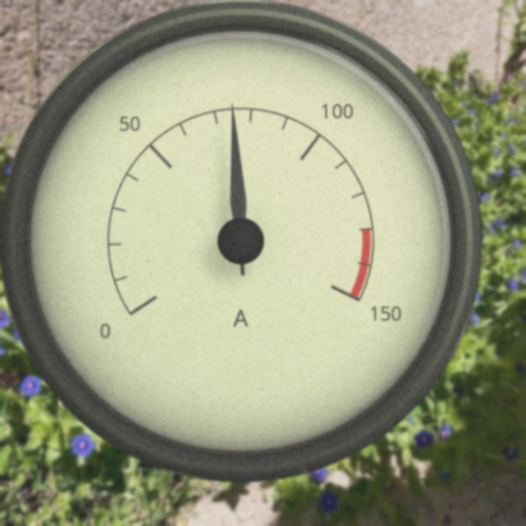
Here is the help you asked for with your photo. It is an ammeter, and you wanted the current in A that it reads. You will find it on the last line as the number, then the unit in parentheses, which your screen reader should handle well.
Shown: 75 (A)
